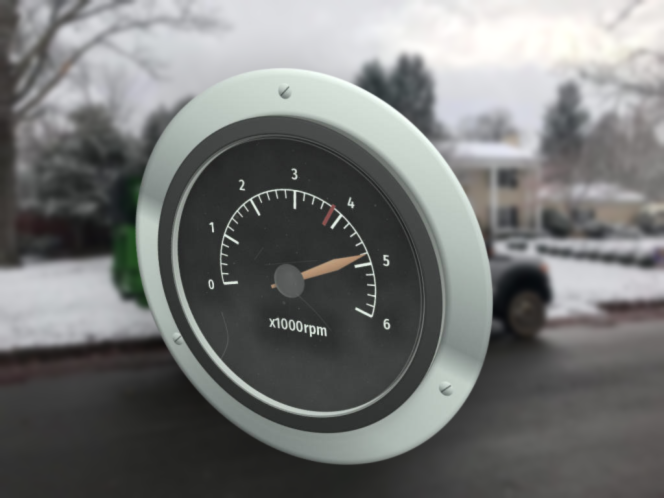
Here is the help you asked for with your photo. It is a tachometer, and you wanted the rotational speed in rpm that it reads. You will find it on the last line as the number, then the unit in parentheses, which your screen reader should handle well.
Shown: 4800 (rpm)
